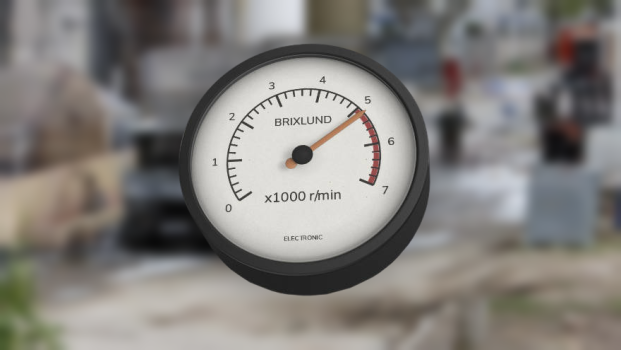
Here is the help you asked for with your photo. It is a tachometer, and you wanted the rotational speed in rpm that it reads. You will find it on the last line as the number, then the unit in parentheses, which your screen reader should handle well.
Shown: 5200 (rpm)
